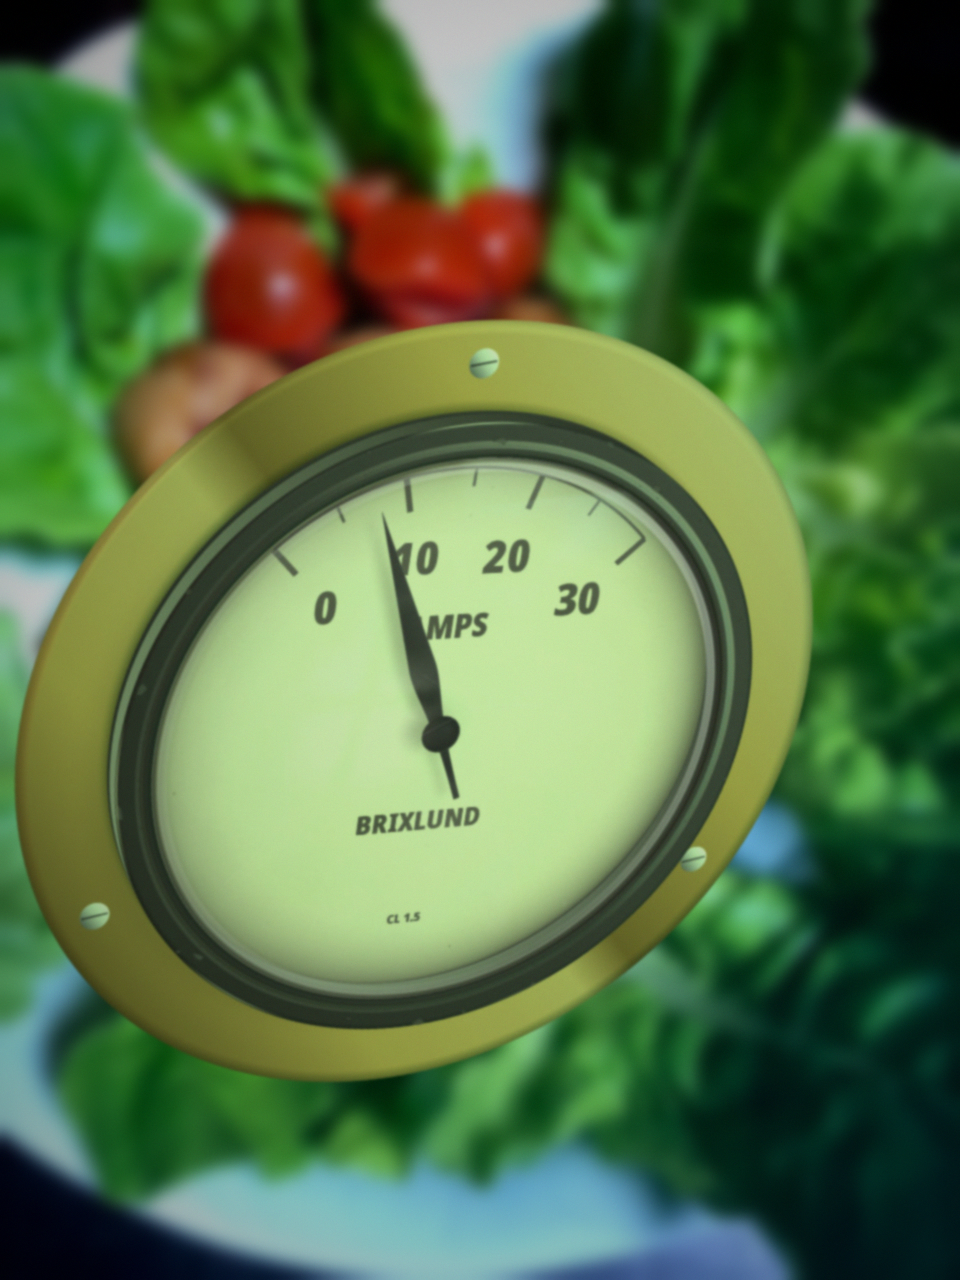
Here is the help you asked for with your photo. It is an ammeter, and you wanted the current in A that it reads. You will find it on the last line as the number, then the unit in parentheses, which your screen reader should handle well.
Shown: 7.5 (A)
